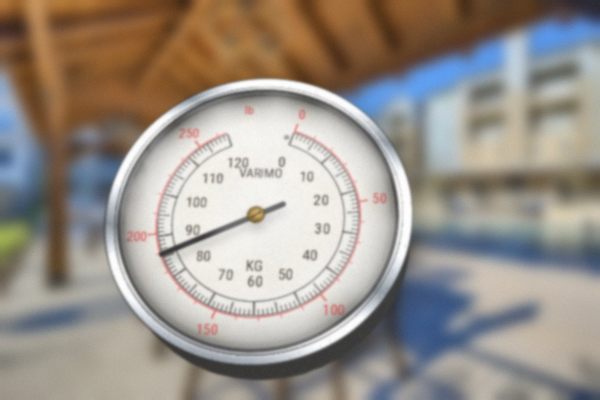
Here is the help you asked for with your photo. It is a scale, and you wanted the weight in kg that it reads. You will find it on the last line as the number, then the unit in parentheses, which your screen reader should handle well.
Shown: 85 (kg)
